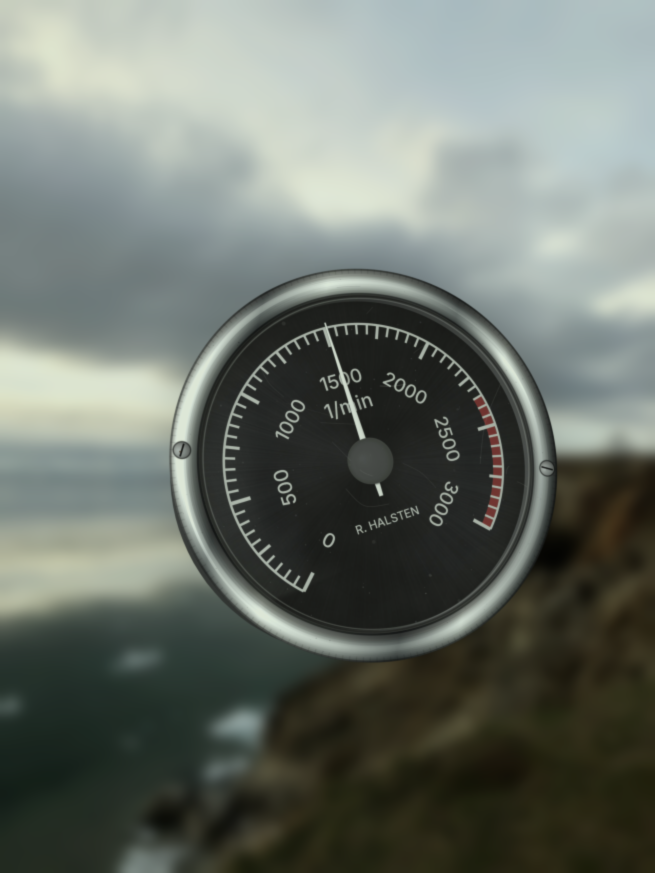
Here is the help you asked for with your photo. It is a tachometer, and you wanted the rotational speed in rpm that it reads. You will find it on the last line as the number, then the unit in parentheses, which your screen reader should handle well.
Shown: 1500 (rpm)
